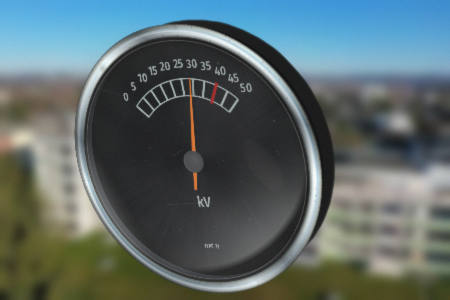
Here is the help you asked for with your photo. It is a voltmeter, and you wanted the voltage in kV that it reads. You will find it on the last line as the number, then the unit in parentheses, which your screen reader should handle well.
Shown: 30 (kV)
